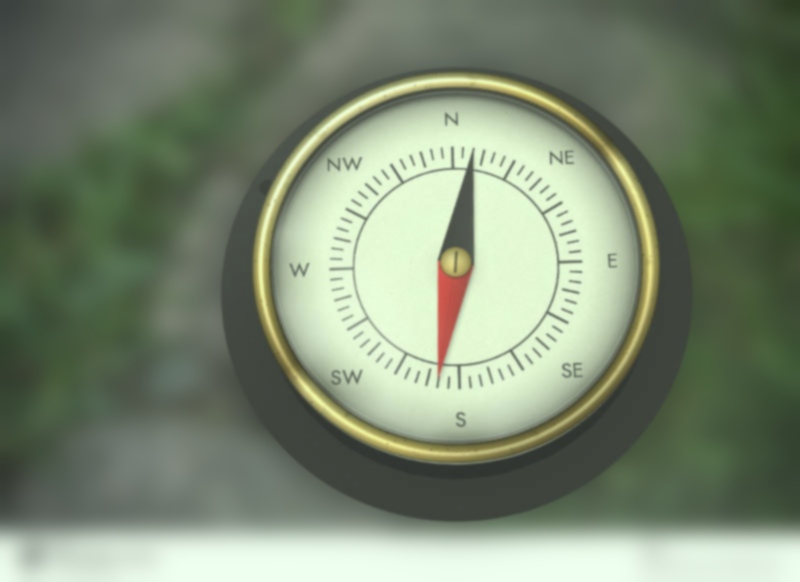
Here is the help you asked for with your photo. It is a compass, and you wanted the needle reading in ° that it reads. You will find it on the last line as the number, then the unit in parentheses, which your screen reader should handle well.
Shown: 190 (°)
